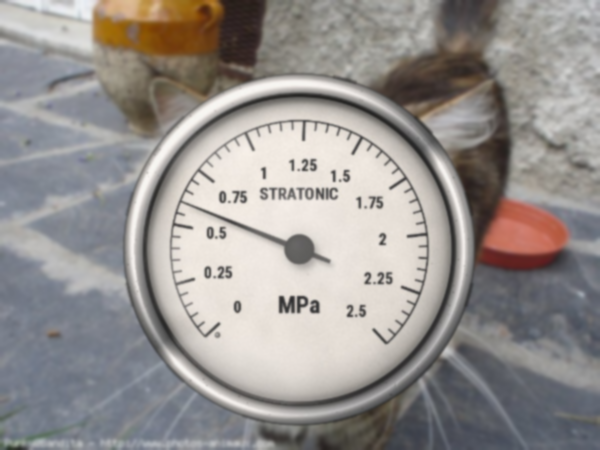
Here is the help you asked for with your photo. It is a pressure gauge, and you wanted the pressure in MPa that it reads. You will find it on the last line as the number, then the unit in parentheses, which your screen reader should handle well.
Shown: 0.6 (MPa)
